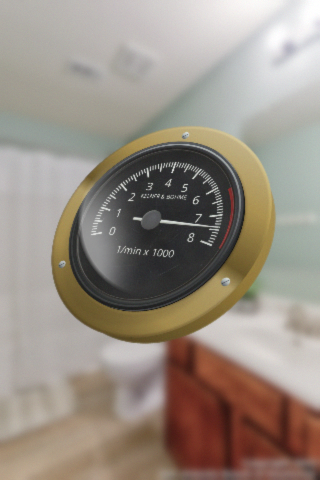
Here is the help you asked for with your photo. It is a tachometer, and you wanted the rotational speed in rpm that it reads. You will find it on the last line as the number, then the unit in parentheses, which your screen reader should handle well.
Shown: 7500 (rpm)
